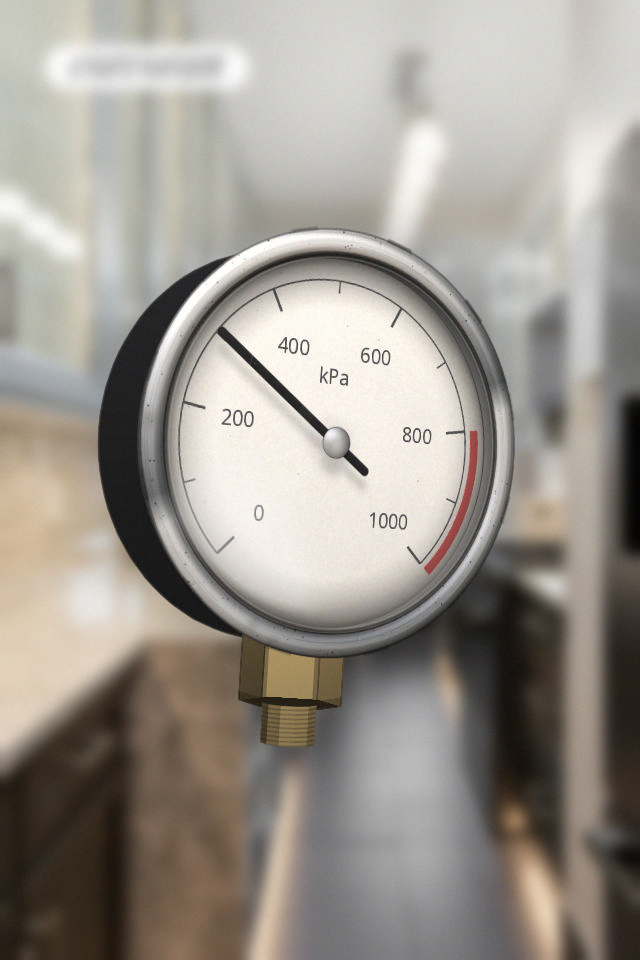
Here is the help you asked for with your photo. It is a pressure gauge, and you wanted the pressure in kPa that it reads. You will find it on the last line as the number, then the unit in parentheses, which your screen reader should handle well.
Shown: 300 (kPa)
